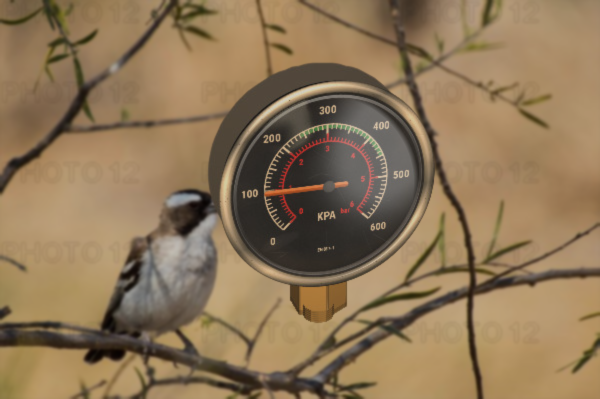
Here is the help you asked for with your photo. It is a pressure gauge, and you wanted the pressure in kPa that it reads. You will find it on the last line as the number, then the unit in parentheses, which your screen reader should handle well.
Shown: 100 (kPa)
